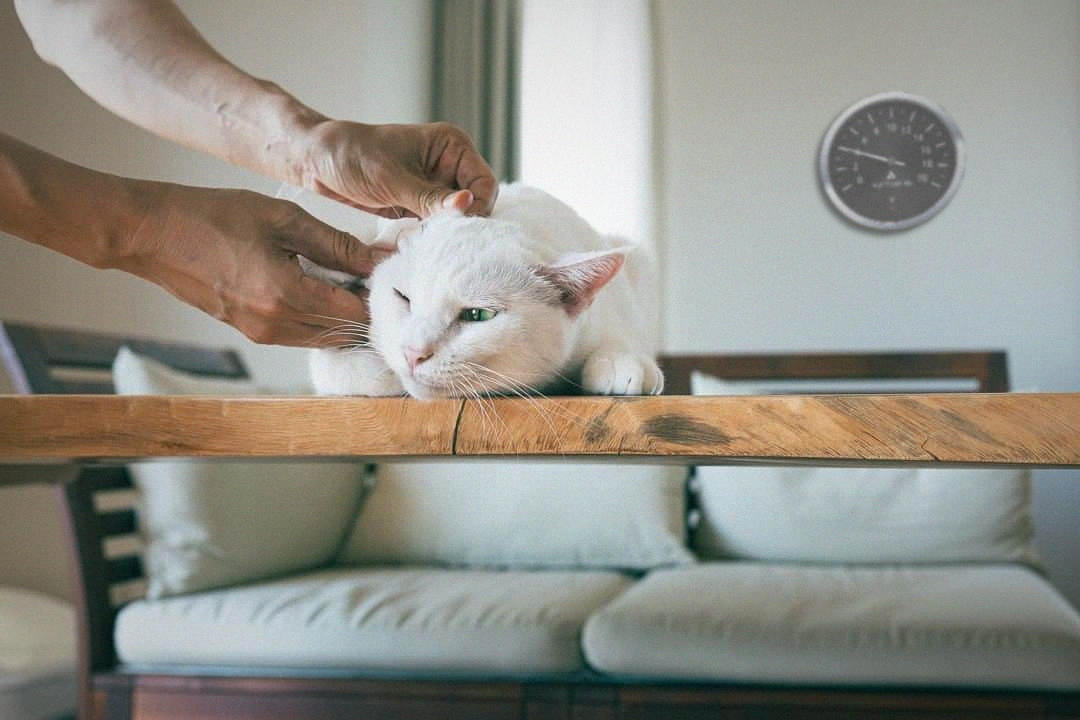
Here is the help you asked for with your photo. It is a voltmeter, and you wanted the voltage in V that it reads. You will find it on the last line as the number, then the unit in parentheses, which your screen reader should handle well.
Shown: 4 (V)
